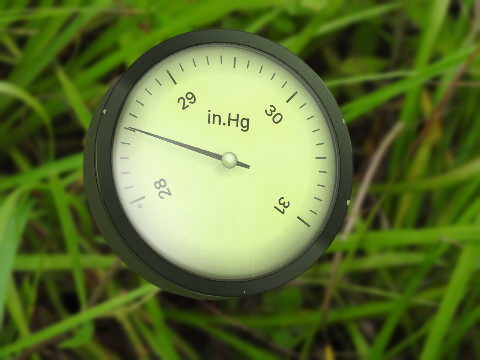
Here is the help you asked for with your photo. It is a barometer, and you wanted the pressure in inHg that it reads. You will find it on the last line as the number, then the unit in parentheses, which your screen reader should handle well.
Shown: 28.5 (inHg)
